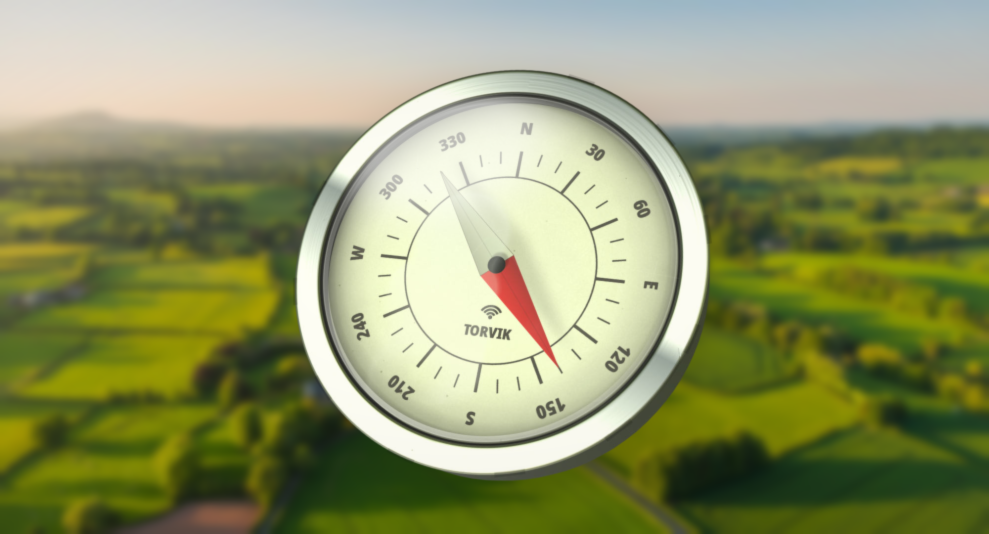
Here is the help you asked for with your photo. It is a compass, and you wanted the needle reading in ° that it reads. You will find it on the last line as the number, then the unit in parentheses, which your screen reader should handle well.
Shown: 140 (°)
